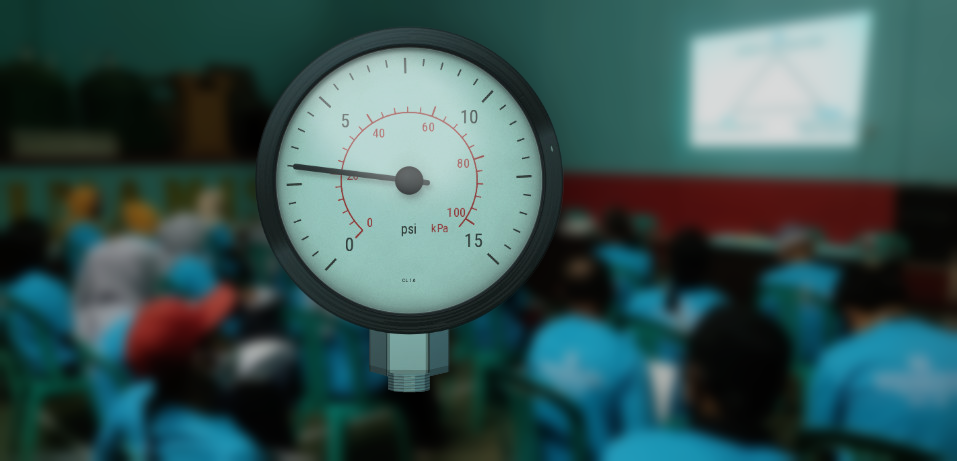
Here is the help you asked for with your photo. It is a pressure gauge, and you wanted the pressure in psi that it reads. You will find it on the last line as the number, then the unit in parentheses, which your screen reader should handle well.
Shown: 3 (psi)
